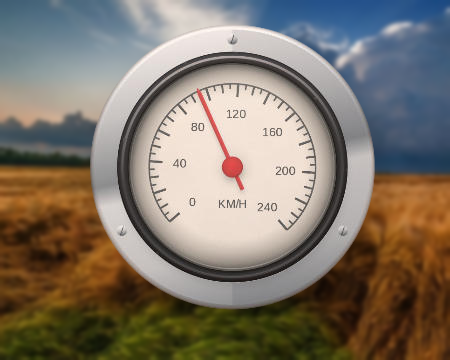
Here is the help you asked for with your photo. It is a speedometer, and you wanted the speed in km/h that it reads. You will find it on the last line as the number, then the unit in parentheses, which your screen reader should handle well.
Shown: 95 (km/h)
